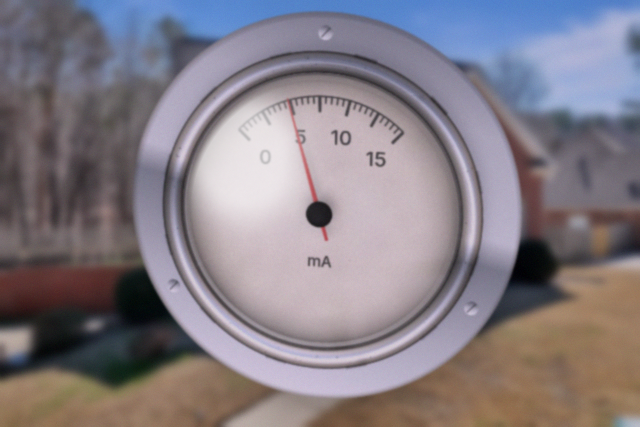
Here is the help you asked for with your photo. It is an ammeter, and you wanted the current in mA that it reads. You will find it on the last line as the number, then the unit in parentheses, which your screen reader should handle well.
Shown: 5 (mA)
